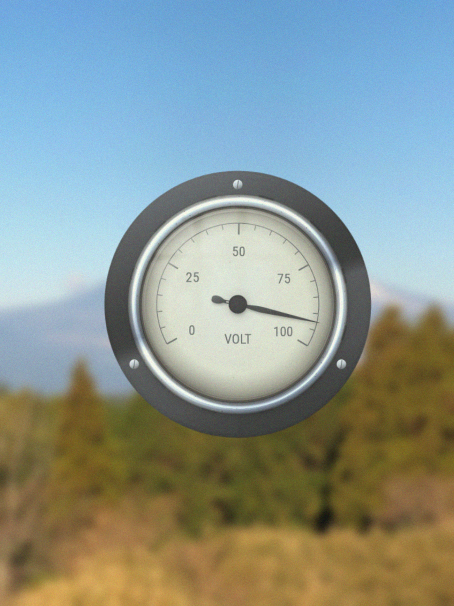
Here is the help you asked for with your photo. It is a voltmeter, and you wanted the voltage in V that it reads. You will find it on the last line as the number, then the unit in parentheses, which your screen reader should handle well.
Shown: 92.5 (V)
